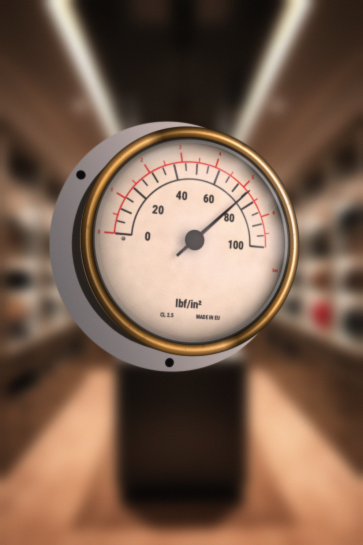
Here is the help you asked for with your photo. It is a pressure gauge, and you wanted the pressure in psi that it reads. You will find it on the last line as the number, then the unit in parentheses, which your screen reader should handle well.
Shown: 75 (psi)
